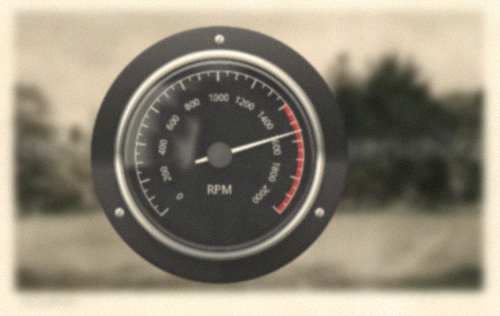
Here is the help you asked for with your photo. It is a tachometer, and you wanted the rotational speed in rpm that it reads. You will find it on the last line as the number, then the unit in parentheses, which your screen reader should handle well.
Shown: 1550 (rpm)
